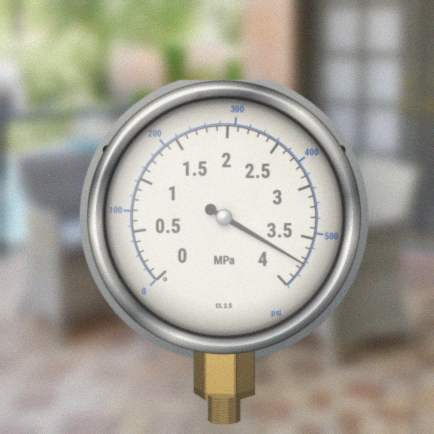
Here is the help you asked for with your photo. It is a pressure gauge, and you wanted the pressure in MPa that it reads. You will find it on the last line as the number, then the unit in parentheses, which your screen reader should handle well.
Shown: 3.75 (MPa)
